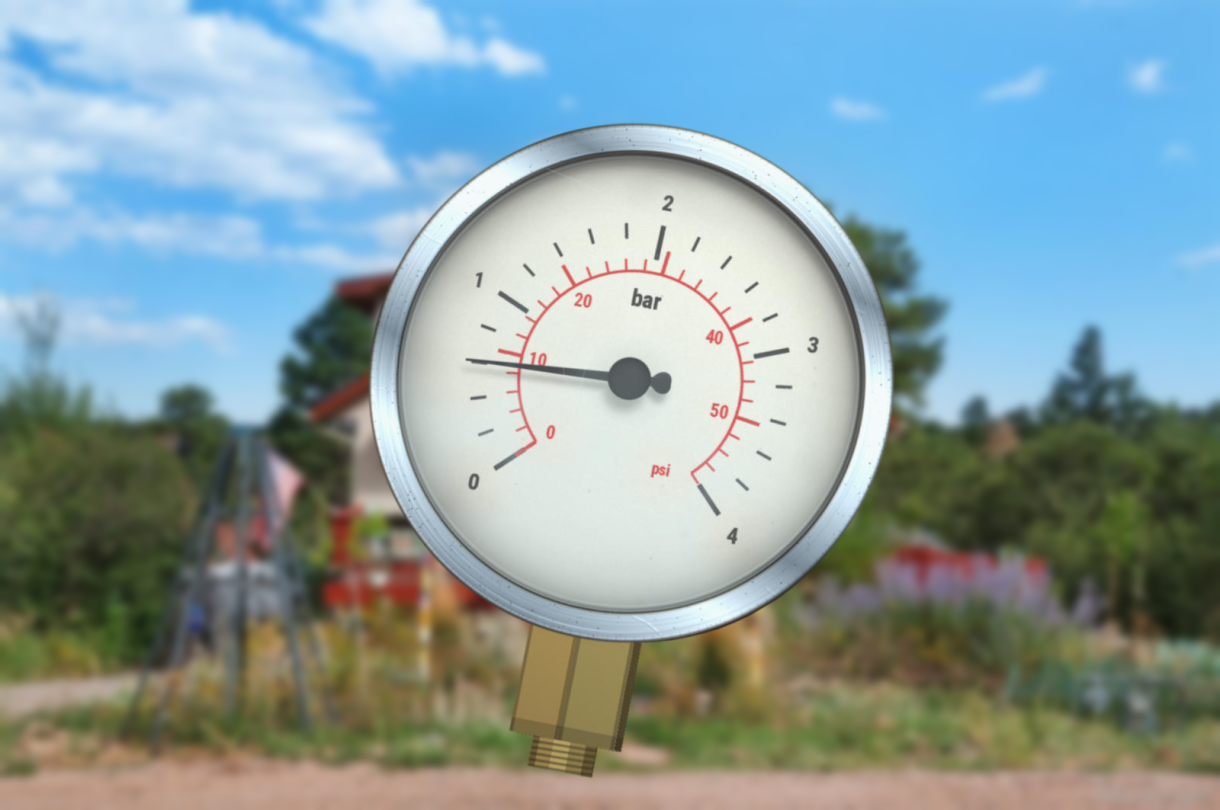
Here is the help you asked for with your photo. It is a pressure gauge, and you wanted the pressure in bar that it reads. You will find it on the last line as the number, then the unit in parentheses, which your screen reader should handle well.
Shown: 0.6 (bar)
